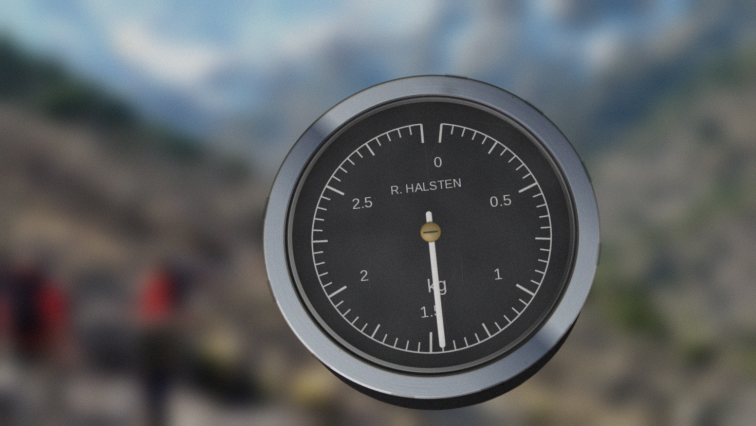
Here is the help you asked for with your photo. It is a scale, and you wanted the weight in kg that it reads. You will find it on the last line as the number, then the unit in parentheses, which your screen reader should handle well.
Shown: 1.45 (kg)
